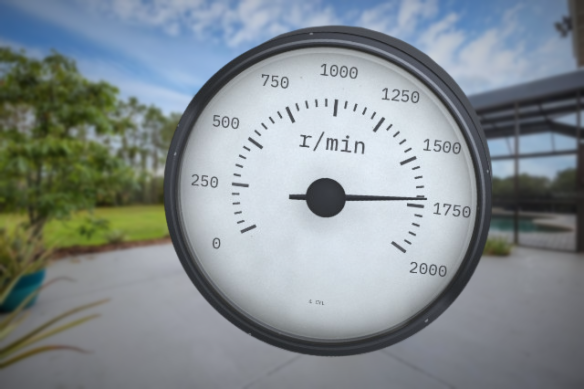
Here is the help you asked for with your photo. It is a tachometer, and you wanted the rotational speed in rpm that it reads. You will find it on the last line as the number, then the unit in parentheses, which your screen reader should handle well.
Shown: 1700 (rpm)
